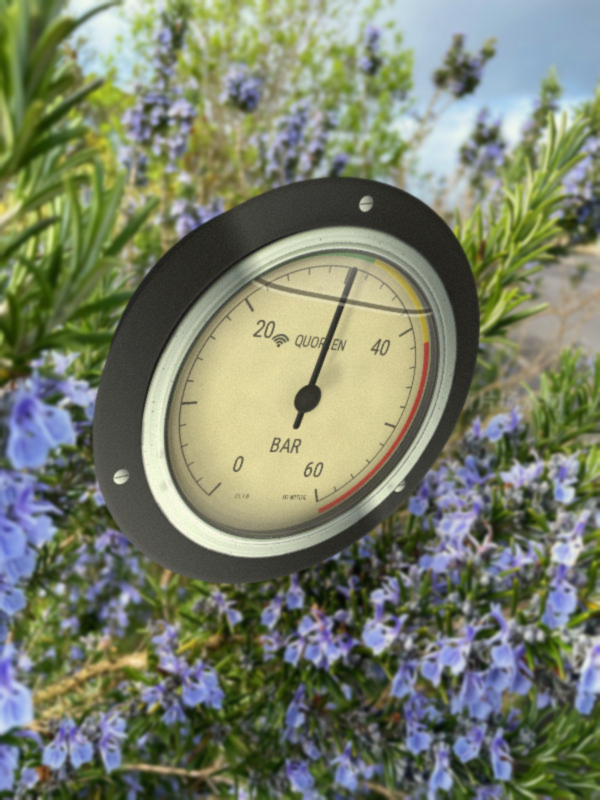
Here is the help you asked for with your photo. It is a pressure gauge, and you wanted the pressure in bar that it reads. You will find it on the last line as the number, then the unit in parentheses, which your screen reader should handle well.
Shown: 30 (bar)
